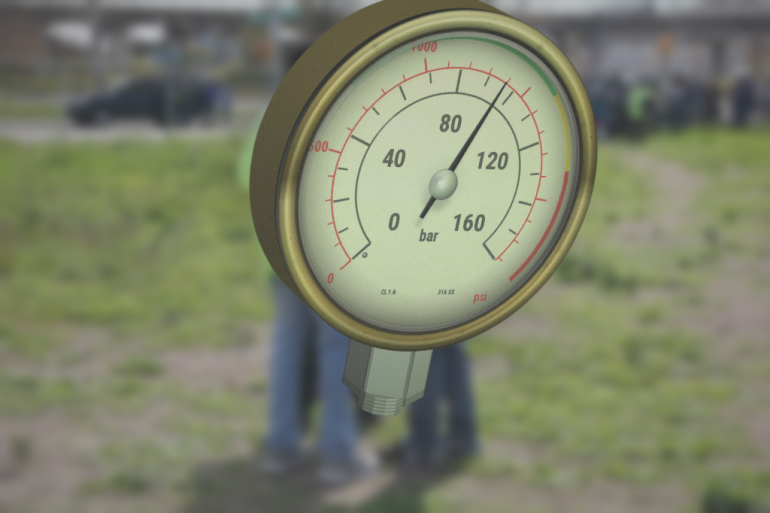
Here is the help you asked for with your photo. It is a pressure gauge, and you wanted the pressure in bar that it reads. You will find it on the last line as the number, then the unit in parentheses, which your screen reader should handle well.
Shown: 95 (bar)
